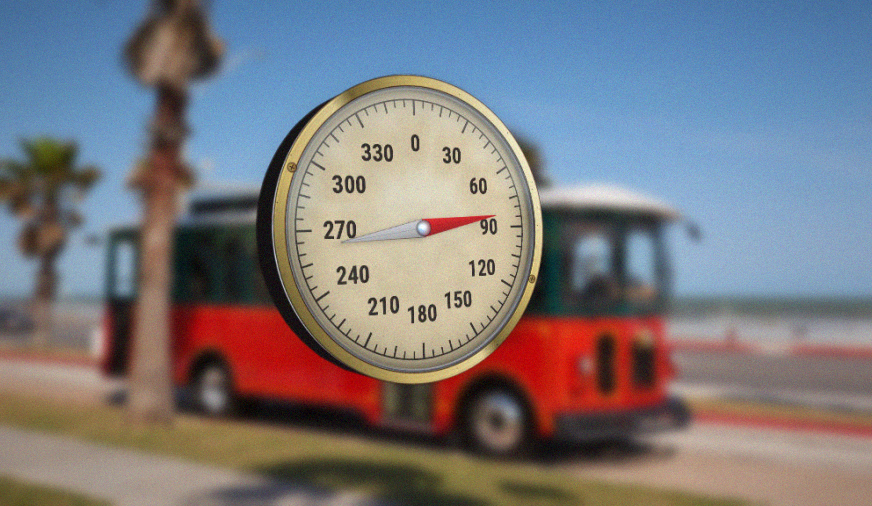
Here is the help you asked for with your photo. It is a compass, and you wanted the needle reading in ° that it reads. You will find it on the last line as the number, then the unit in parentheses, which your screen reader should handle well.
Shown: 82.5 (°)
